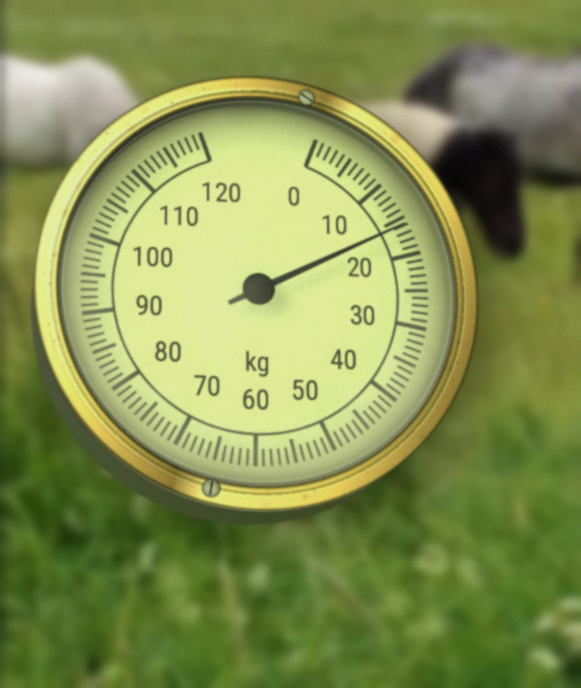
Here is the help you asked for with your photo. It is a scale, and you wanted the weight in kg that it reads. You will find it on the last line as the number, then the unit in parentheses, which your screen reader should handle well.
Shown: 16 (kg)
